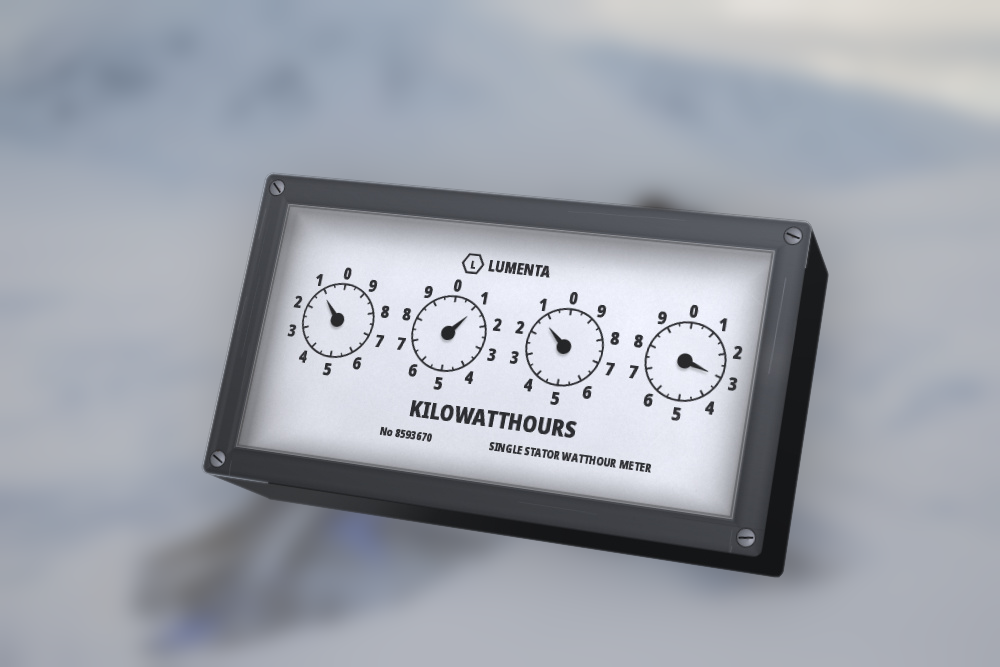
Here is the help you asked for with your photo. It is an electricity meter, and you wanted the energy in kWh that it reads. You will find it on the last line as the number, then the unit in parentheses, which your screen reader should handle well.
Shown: 1113 (kWh)
